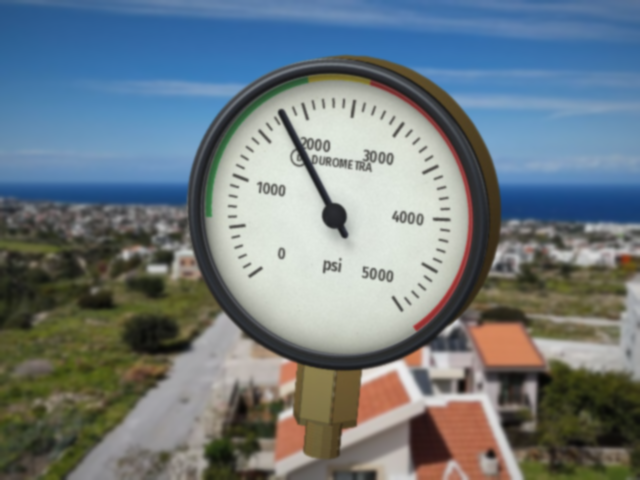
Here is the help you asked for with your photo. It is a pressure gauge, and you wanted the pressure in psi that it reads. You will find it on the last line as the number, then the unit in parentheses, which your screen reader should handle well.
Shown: 1800 (psi)
